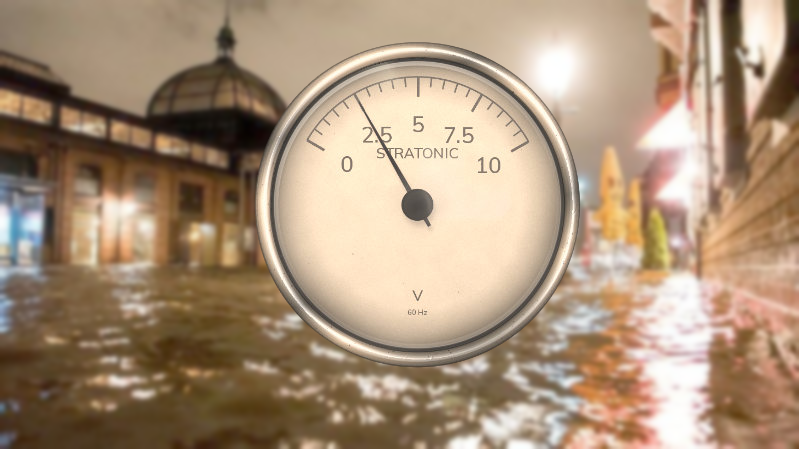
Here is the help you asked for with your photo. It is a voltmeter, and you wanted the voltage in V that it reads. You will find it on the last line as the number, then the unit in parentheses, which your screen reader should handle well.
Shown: 2.5 (V)
